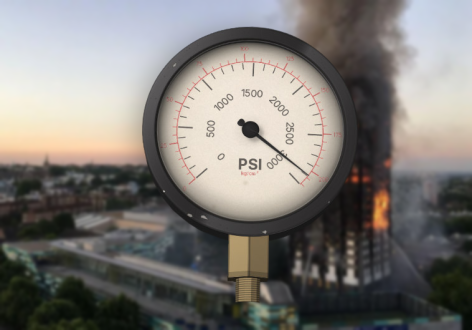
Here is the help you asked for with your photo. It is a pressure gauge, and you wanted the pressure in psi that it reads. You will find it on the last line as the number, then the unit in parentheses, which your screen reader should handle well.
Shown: 2900 (psi)
